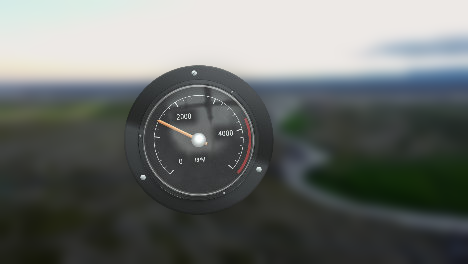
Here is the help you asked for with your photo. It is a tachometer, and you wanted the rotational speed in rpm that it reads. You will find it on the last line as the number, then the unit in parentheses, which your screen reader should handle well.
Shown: 1400 (rpm)
